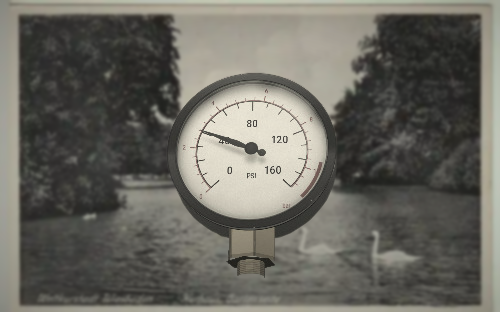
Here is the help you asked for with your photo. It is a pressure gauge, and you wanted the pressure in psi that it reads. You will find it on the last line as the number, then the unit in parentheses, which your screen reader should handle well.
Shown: 40 (psi)
